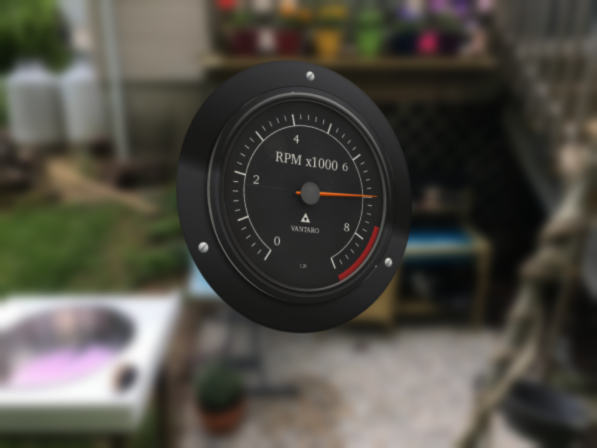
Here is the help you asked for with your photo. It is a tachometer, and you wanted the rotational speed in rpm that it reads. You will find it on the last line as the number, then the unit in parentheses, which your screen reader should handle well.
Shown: 7000 (rpm)
